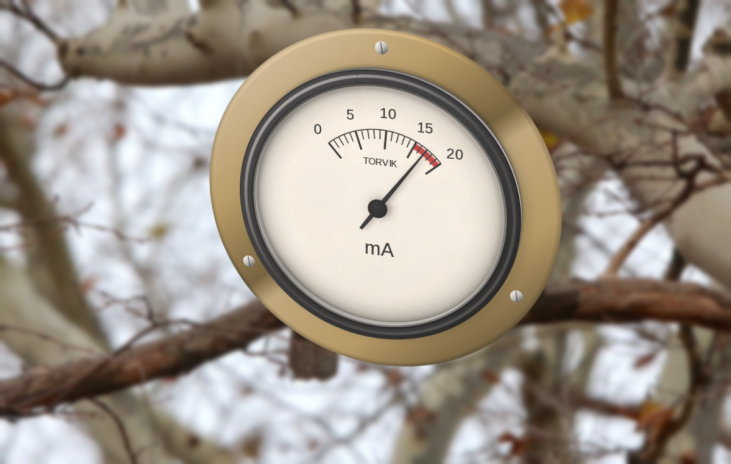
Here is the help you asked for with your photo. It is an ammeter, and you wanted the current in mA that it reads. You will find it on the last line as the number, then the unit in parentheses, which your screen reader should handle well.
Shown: 17 (mA)
